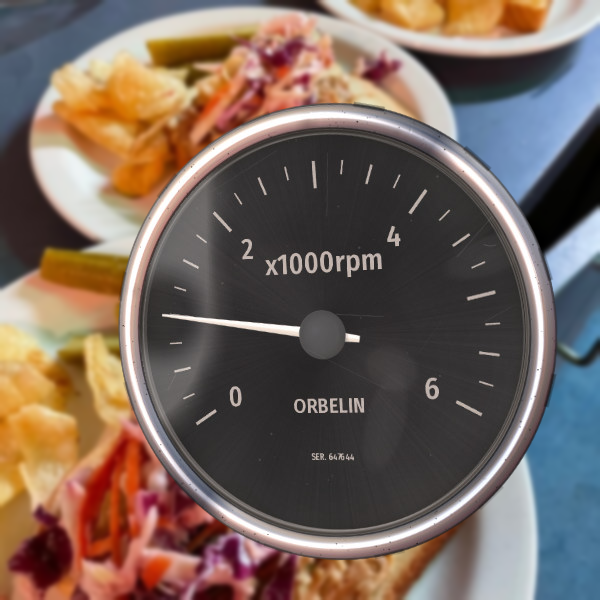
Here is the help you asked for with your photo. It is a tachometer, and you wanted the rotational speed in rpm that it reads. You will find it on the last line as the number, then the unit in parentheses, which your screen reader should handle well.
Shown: 1000 (rpm)
